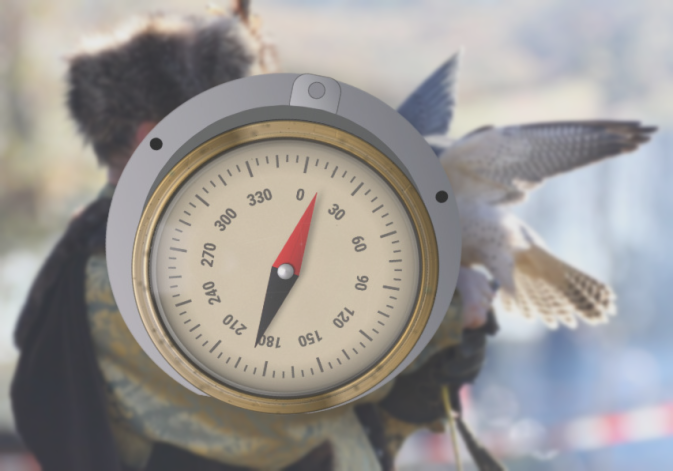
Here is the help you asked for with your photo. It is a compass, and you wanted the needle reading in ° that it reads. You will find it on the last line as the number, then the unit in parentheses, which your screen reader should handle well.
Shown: 10 (°)
